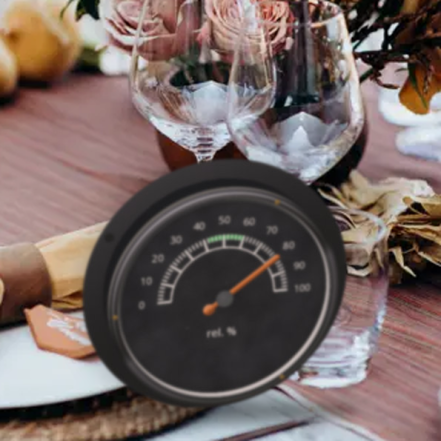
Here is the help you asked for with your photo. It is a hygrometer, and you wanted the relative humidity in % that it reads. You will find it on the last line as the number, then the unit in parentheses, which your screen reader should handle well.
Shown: 80 (%)
